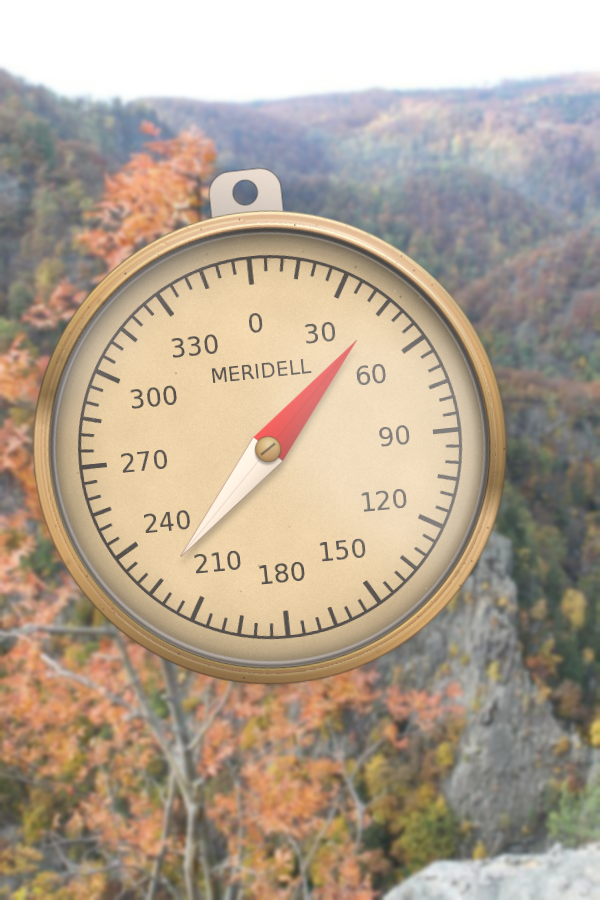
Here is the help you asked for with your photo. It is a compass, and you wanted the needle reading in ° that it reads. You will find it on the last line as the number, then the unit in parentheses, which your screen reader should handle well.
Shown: 45 (°)
